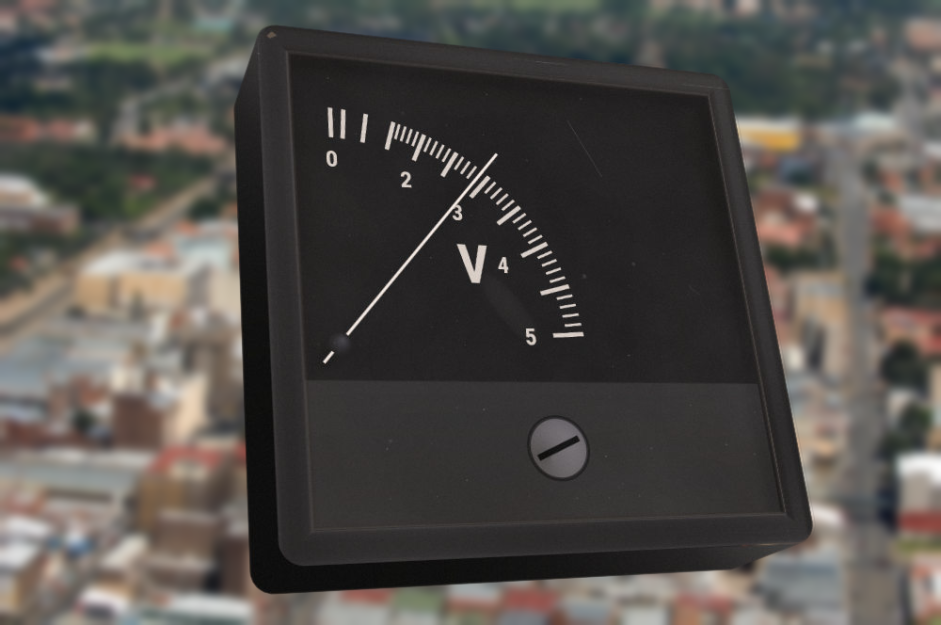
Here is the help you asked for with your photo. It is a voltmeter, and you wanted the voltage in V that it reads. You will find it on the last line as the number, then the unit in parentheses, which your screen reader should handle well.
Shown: 2.9 (V)
